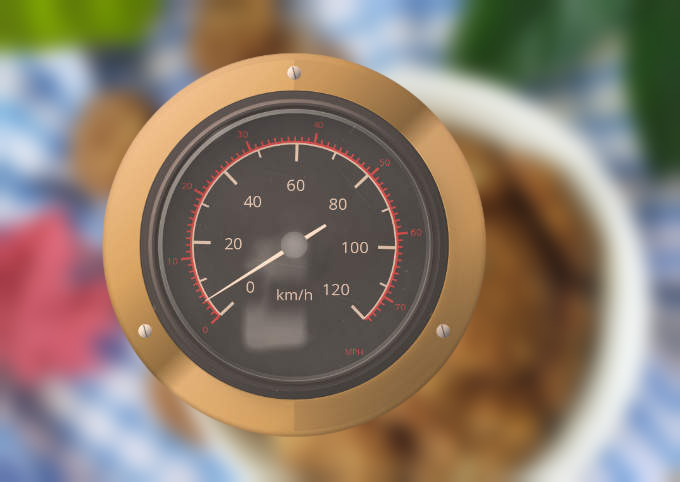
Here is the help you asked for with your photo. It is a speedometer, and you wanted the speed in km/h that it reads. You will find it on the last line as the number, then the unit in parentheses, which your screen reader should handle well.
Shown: 5 (km/h)
